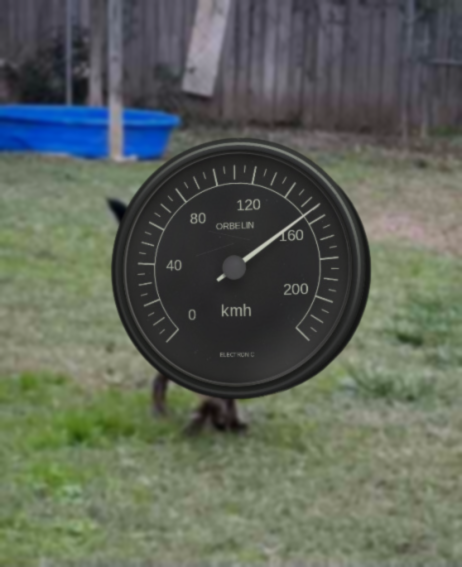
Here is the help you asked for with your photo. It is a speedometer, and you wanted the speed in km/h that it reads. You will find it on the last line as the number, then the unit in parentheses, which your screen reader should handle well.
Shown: 155 (km/h)
